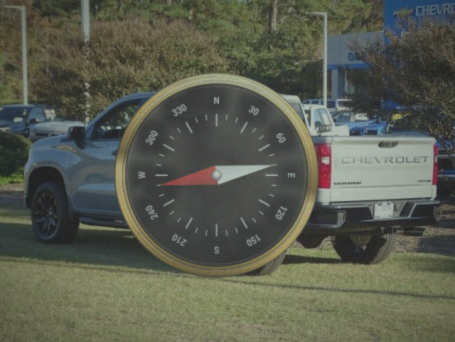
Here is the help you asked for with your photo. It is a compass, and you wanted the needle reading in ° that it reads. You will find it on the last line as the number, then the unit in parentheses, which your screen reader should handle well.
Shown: 260 (°)
